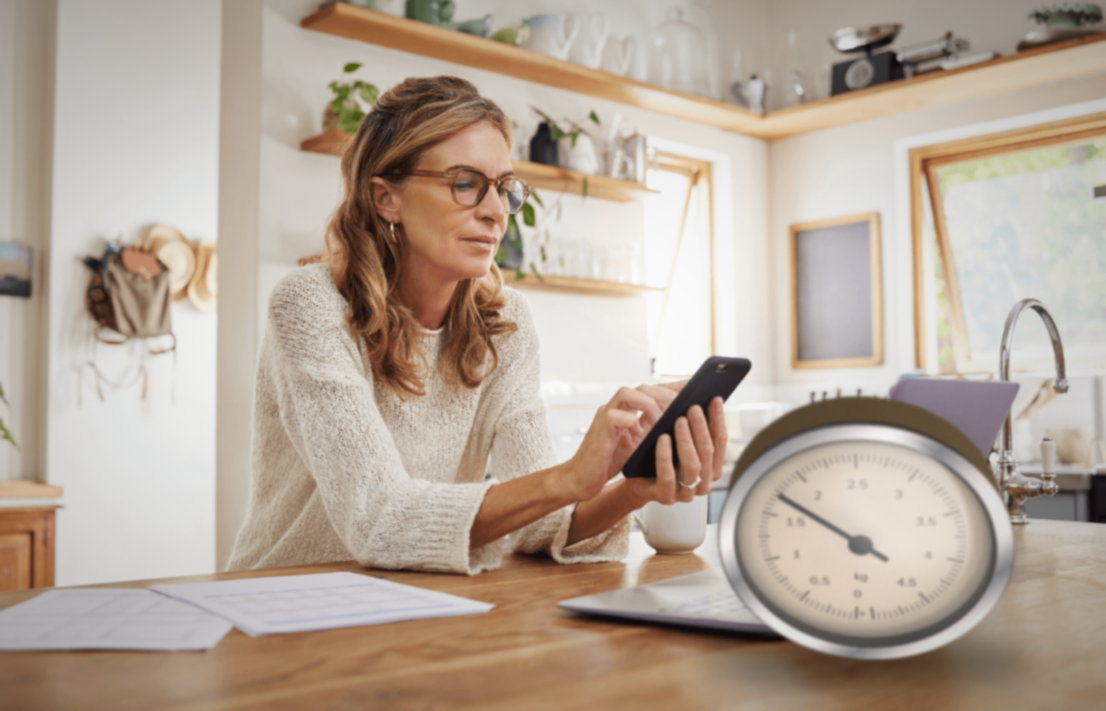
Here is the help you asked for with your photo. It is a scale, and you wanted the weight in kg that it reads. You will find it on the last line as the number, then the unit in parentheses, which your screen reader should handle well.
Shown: 1.75 (kg)
